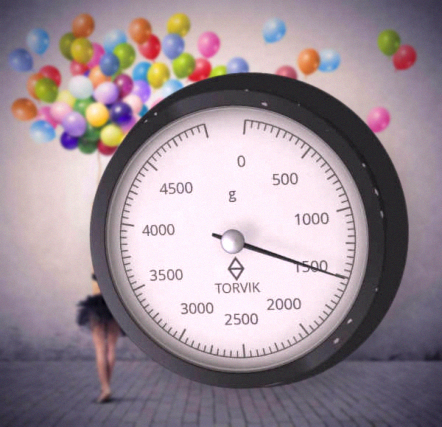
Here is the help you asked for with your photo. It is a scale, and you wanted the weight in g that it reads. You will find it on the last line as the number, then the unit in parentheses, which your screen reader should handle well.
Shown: 1500 (g)
